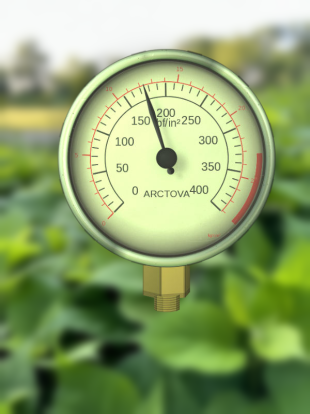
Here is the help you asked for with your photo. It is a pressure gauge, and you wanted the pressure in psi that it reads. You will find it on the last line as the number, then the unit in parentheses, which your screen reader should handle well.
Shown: 175 (psi)
